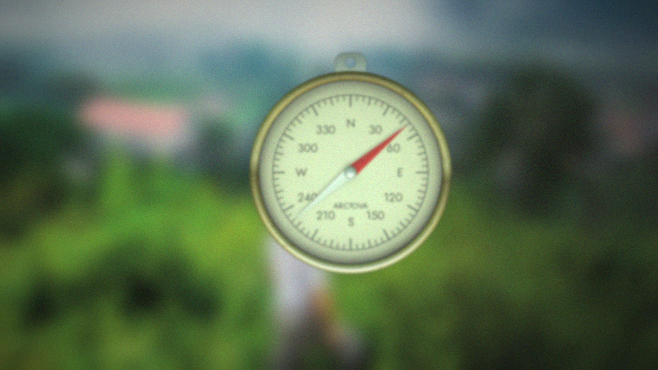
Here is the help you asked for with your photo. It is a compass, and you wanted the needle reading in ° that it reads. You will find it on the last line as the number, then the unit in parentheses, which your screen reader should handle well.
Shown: 50 (°)
